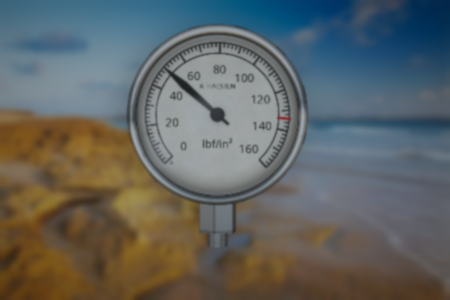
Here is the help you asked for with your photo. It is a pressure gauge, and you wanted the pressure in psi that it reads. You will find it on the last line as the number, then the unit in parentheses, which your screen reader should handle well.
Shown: 50 (psi)
